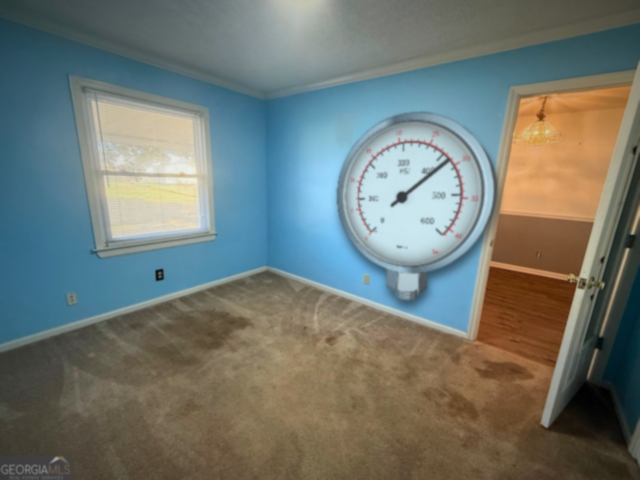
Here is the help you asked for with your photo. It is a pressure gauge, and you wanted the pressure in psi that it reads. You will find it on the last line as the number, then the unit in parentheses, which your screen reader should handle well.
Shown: 420 (psi)
